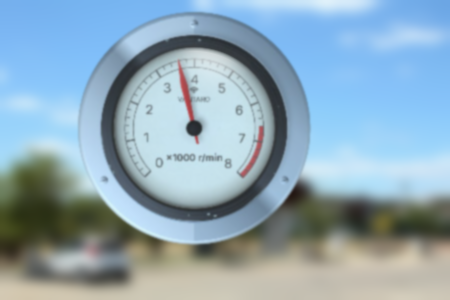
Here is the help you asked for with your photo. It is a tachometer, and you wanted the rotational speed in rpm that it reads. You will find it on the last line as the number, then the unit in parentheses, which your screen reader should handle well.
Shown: 3600 (rpm)
